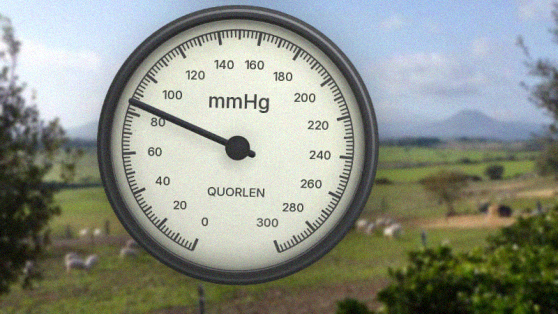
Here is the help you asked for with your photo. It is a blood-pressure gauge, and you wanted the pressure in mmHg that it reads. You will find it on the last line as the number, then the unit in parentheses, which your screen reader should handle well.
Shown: 86 (mmHg)
